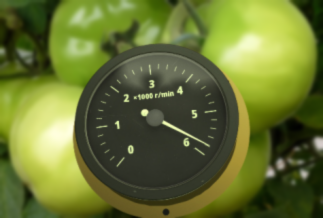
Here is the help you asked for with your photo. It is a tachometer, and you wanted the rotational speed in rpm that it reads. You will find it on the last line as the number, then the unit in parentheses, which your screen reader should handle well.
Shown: 5800 (rpm)
